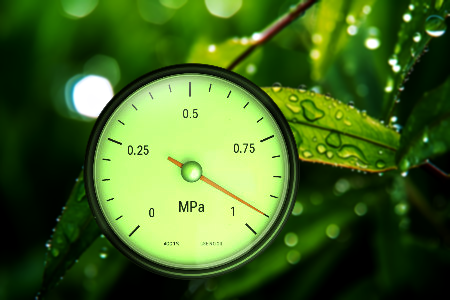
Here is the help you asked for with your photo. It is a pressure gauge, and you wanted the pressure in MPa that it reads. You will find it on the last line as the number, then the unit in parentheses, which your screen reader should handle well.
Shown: 0.95 (MPa)
